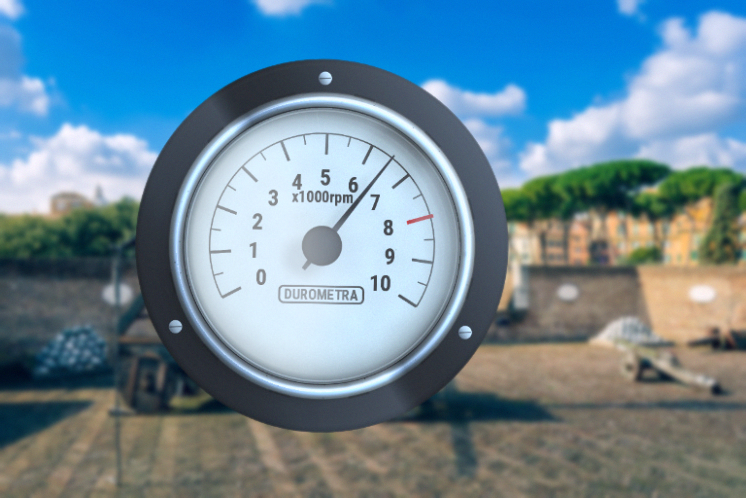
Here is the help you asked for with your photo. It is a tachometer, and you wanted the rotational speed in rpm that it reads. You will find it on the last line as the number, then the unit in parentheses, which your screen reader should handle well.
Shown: 6500 (rpm)
